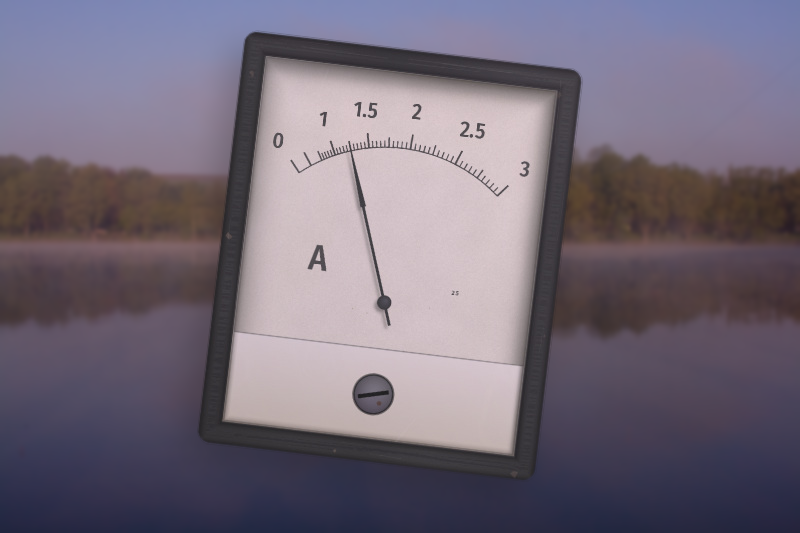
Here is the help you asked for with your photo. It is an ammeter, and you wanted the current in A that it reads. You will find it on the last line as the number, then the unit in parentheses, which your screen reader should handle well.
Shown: 1.25 (A)
